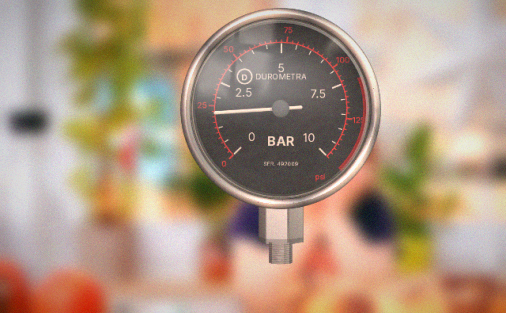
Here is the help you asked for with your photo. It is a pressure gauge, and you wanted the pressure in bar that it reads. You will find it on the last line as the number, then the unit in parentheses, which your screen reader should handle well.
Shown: 1.5 (bar)
